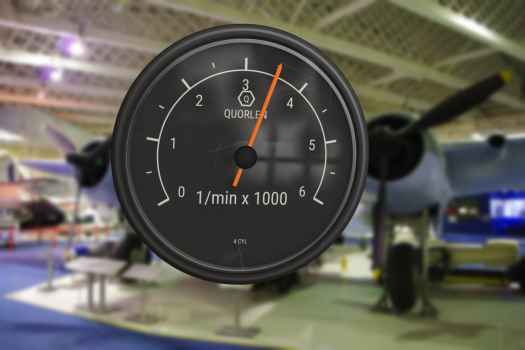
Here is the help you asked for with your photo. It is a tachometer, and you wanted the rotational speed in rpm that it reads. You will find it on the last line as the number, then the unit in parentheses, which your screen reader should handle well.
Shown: 3500 (rpm)
